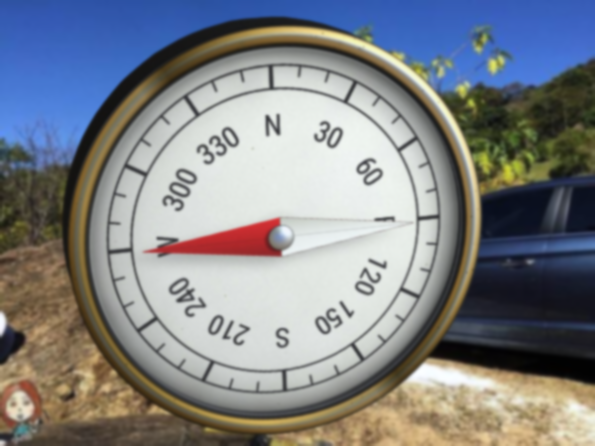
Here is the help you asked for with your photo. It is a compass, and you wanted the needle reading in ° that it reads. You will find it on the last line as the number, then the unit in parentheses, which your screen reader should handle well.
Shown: 270 (°)
